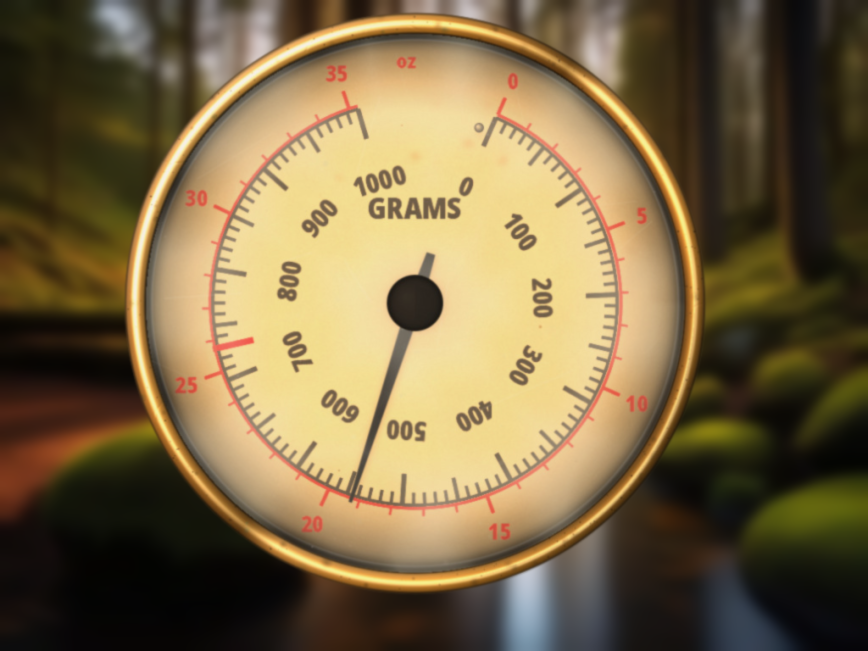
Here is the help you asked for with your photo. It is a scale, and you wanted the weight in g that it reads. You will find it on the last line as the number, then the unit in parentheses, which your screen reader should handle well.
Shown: 545 (g)
